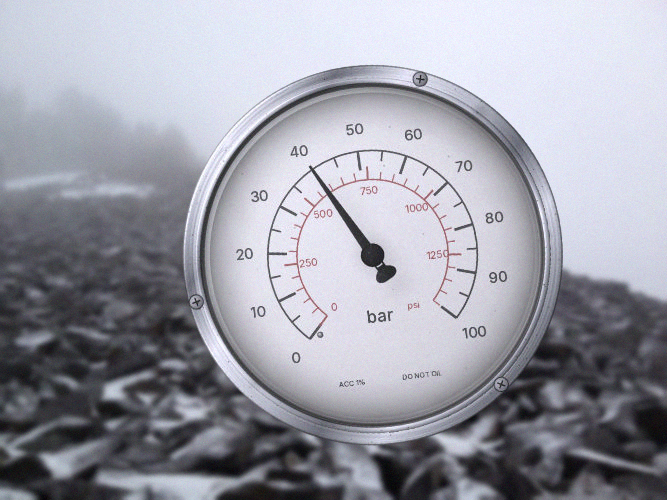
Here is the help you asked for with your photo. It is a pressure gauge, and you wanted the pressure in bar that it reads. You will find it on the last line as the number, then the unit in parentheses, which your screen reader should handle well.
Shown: 40 (bar)
